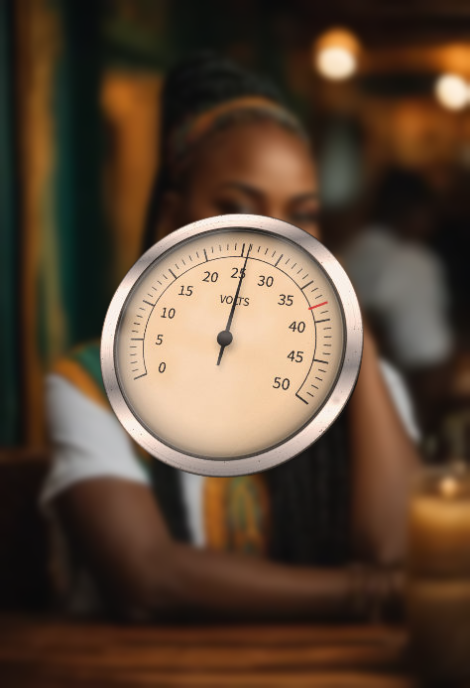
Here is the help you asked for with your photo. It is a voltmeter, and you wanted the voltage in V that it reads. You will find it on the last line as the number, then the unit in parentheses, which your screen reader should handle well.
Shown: 26 (V)
